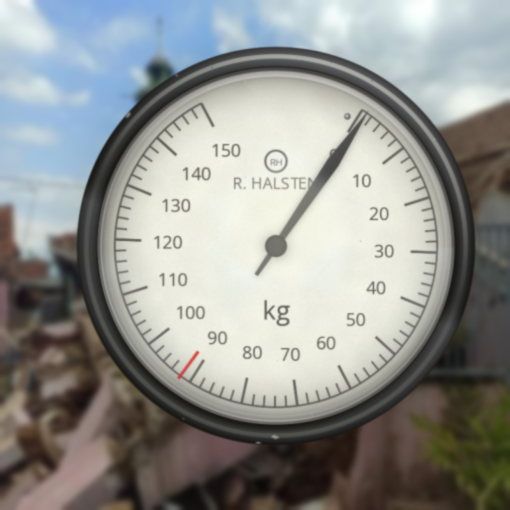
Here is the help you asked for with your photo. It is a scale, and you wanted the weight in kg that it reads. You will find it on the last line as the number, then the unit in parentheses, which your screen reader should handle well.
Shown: 1 (kg)
